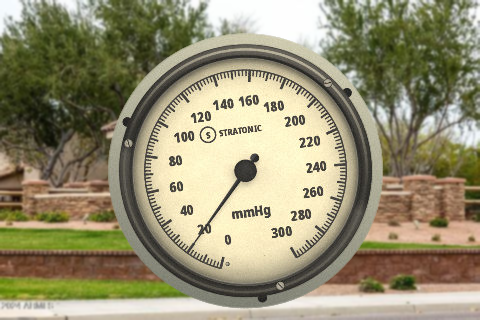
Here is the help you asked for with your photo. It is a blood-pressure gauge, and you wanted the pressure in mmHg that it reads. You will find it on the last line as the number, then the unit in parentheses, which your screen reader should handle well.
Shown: 20 (mmHg)
